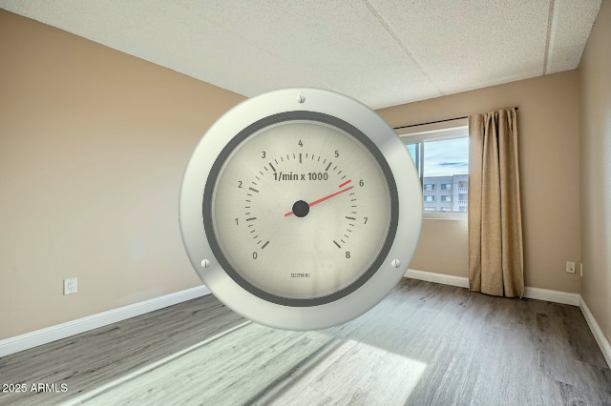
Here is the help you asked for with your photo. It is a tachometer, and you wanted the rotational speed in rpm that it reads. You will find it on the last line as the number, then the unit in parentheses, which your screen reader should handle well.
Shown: 6000 (rpm)
